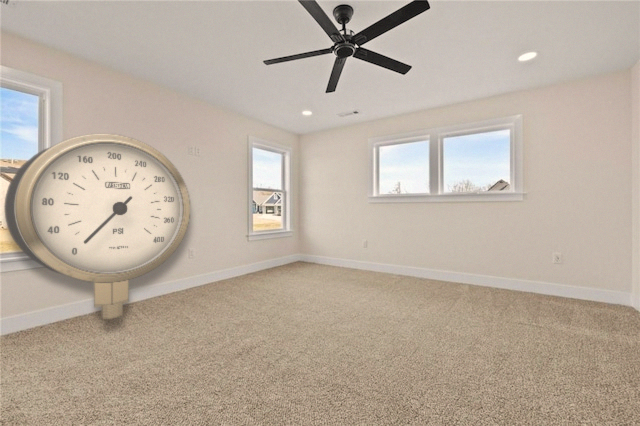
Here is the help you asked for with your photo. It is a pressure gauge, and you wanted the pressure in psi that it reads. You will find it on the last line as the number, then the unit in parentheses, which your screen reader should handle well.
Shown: 0 (psi)
